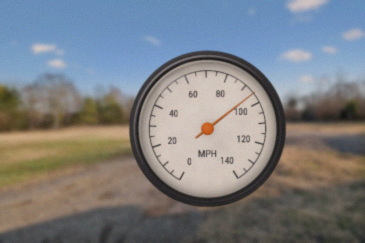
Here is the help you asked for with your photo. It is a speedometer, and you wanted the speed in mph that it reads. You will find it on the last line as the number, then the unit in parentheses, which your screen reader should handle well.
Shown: 95 (mph)
